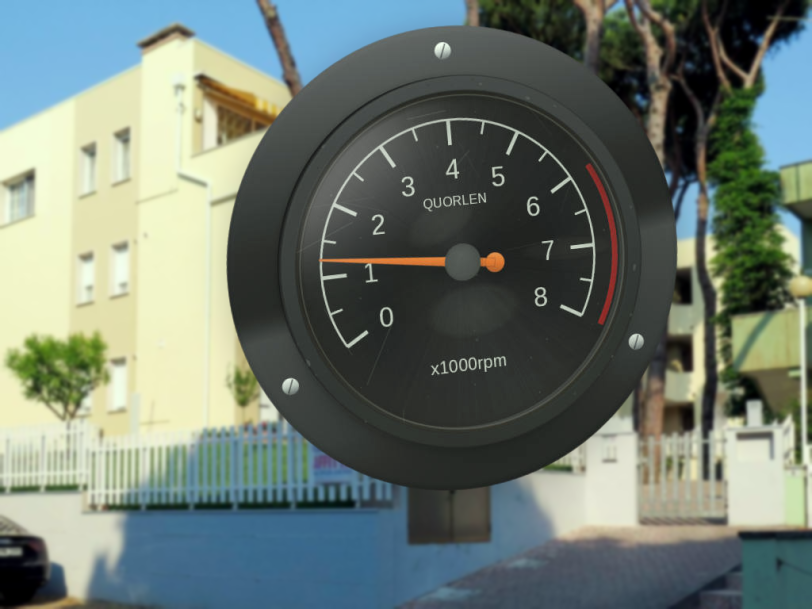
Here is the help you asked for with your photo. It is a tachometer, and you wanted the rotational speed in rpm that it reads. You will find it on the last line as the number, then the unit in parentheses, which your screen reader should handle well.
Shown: 1250 (rpm)
